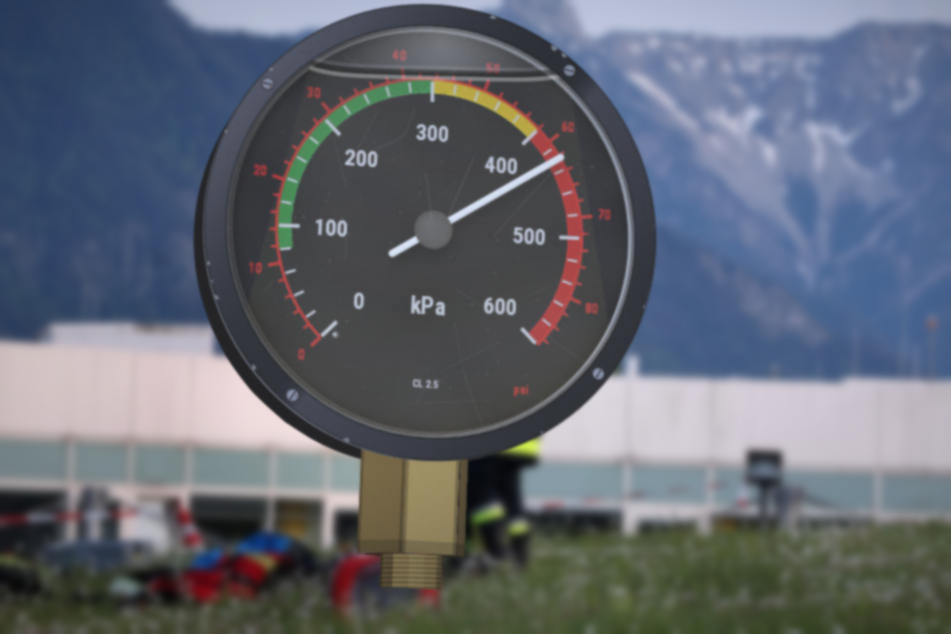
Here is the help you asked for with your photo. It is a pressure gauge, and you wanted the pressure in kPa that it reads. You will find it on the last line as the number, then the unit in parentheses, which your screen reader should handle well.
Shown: 430 (kPa)
